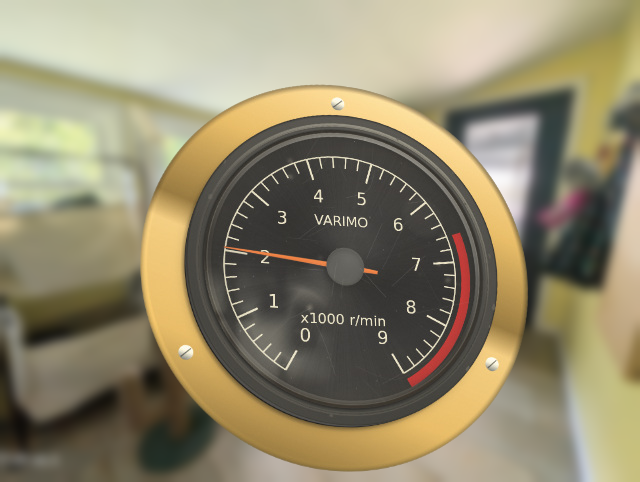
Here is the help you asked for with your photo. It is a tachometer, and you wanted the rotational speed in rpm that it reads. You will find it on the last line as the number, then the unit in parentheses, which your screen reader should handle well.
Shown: 2000 (rpm)
